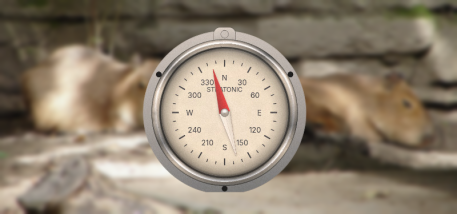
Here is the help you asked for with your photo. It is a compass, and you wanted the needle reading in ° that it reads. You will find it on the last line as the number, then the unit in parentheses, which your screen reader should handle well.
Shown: 345 (°)
